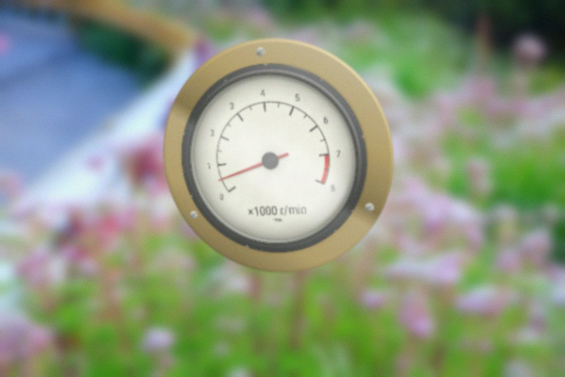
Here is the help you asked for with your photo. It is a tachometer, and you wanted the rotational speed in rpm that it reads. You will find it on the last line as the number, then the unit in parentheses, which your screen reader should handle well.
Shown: 500 (rpm)
